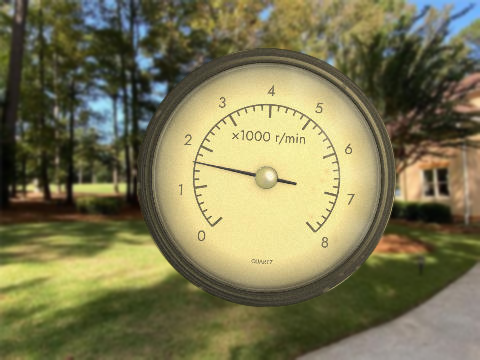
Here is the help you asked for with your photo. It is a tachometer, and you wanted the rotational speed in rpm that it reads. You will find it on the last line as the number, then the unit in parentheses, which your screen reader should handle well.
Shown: 1600 (rpm)
